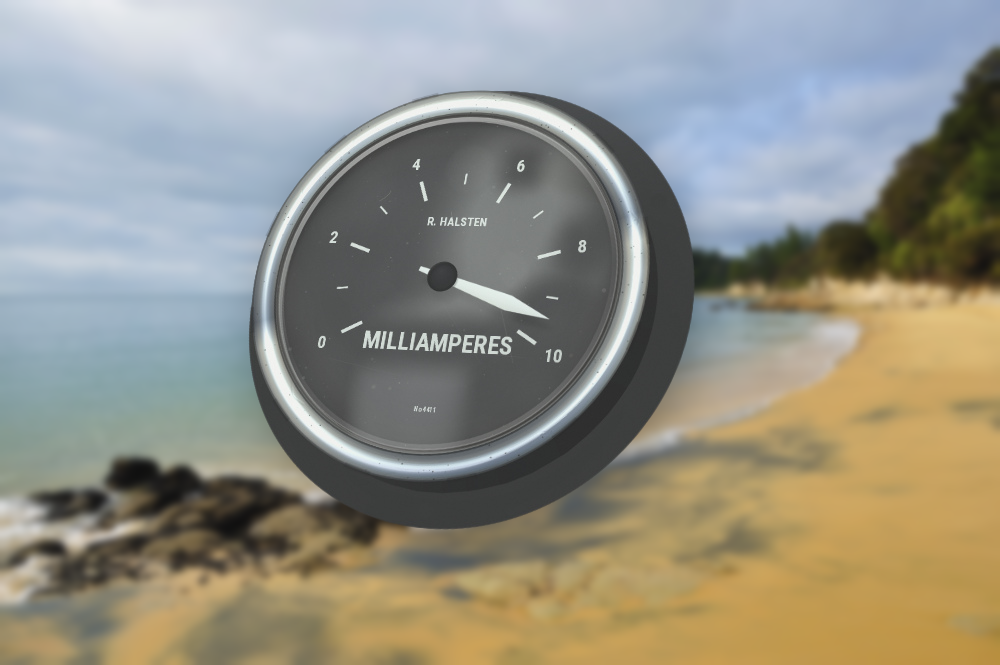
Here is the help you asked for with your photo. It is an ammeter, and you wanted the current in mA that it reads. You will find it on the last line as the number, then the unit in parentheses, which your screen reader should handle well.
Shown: 9.5 (mA)
